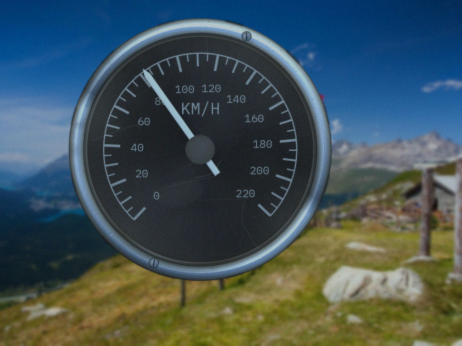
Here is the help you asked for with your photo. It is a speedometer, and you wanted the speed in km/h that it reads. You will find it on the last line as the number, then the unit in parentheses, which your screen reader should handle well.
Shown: 82.5 (km/h)
